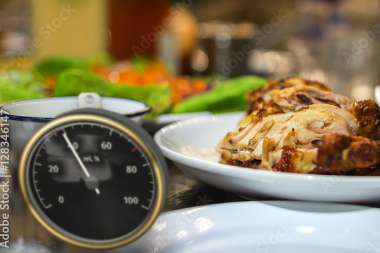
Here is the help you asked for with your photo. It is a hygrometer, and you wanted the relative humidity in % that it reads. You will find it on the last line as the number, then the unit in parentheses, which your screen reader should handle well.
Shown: 40 (%)
